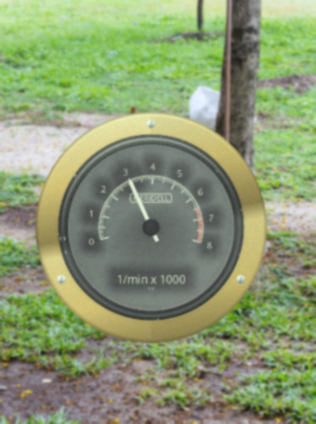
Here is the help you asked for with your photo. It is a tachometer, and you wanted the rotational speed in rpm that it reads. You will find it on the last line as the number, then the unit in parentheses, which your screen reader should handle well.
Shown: 3000 (rpm)
